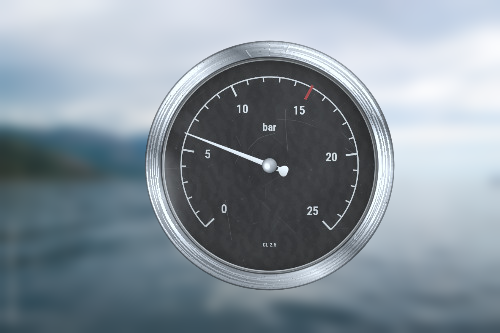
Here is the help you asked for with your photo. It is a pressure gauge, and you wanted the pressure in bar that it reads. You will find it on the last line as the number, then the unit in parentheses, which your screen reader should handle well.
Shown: 6 (bar)
